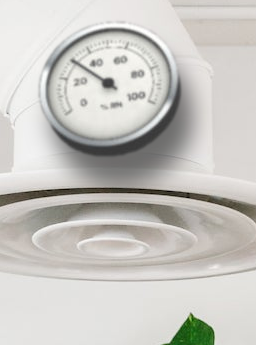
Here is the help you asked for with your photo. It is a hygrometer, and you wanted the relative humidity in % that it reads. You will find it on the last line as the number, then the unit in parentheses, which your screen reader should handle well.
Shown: 30 (%)
